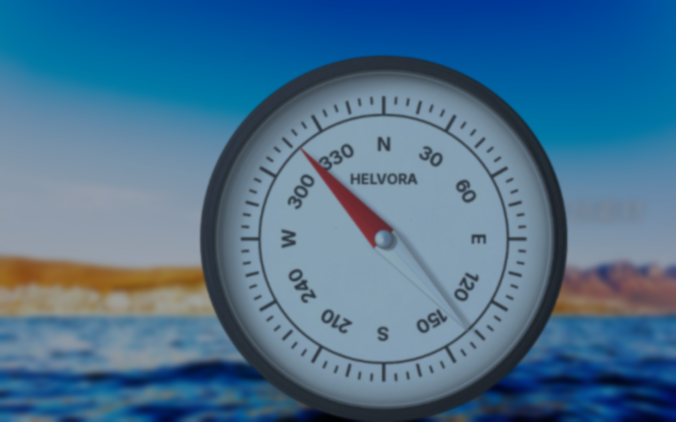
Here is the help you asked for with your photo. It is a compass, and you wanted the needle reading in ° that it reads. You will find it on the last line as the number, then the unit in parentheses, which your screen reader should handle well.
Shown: 317.5 (°)
